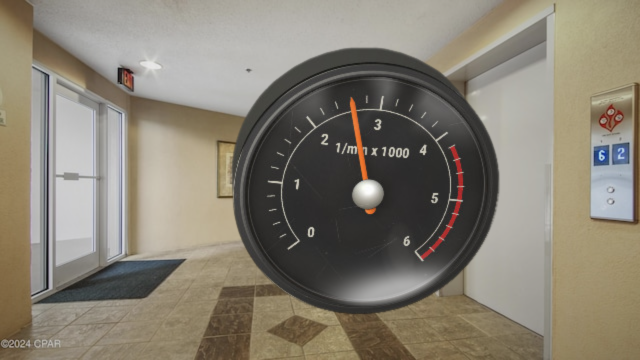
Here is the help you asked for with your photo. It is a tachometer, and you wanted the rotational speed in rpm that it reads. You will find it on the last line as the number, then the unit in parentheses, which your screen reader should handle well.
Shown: 2600 (rpm)
